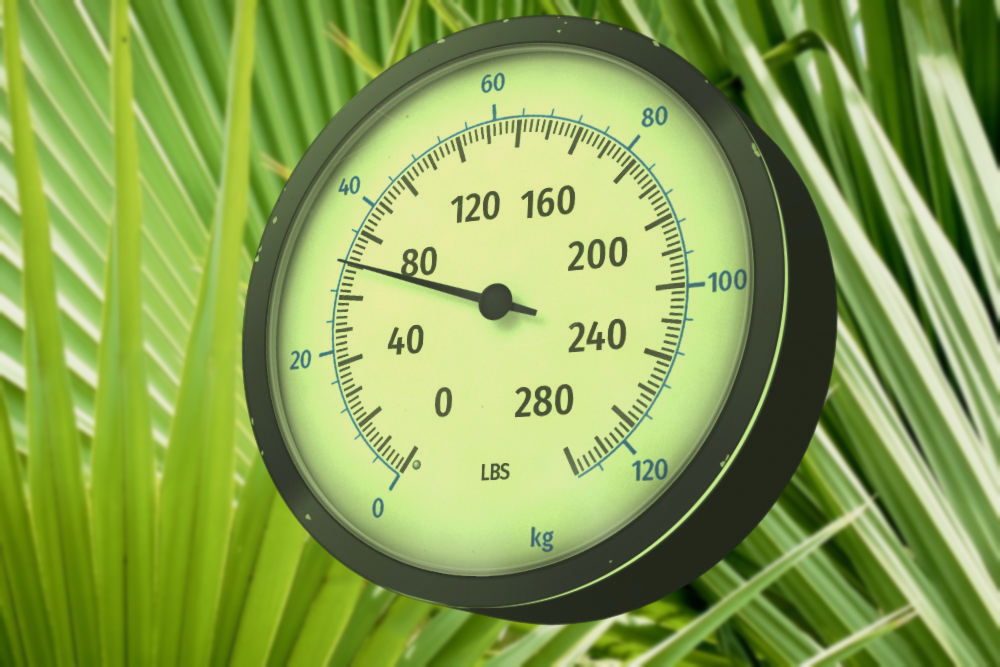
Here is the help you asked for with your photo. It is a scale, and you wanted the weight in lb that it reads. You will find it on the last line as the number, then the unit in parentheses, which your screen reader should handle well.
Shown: 70 (lb)
